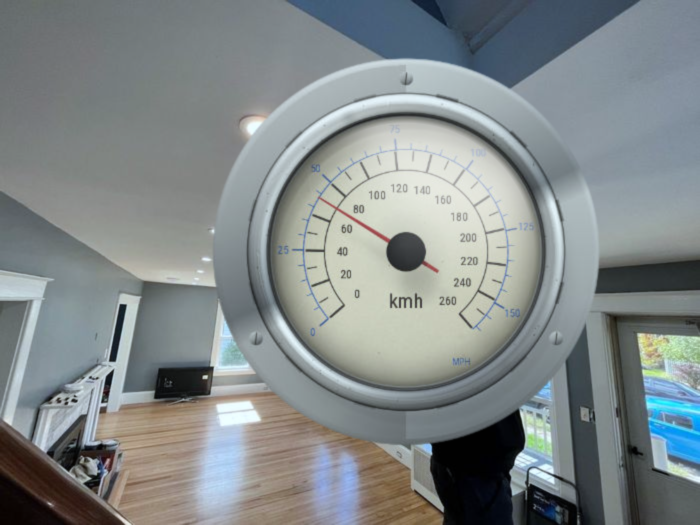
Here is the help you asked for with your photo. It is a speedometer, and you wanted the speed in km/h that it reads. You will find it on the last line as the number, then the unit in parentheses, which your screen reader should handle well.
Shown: 70 (km/h)
